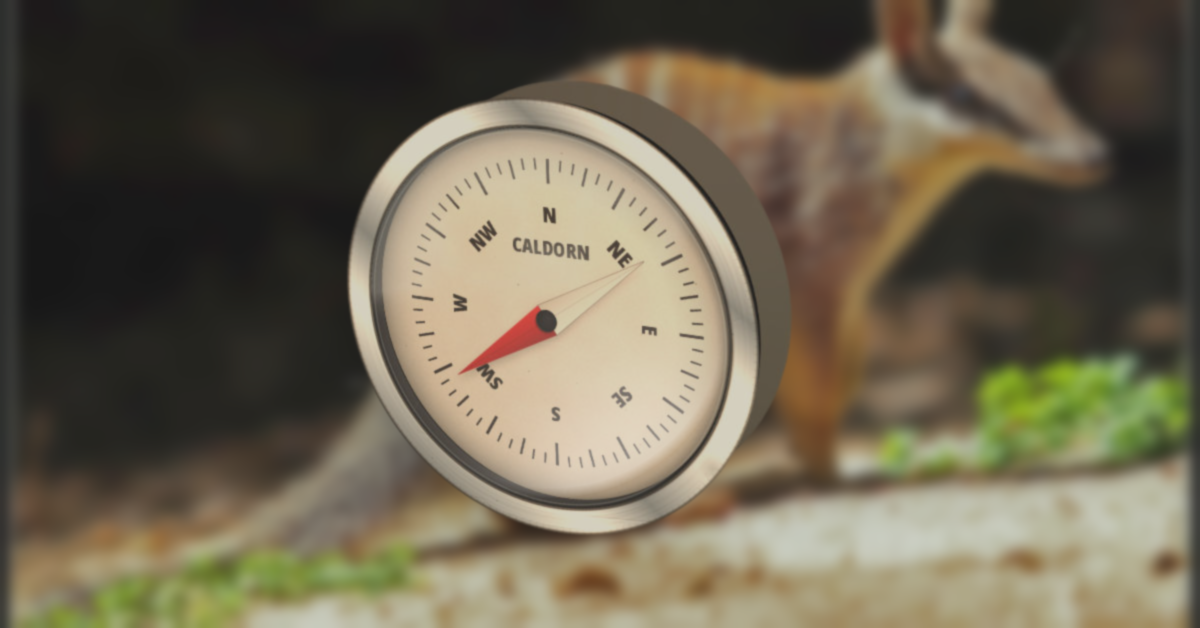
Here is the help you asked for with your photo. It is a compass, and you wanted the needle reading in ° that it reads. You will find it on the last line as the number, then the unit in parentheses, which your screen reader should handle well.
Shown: 235 (°)
